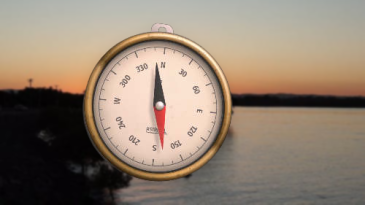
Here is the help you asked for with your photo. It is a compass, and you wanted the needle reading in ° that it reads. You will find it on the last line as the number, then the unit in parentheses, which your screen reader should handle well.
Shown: 170 (°)
